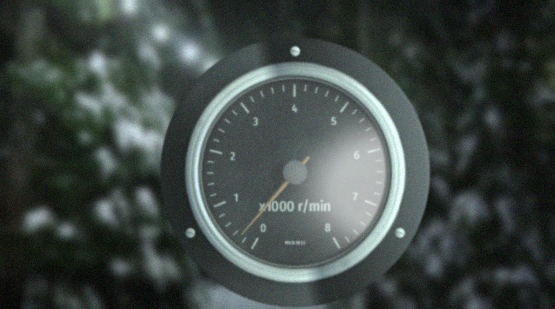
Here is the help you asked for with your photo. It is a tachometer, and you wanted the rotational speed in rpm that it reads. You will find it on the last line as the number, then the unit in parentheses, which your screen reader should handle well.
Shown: 300 (rpm)
